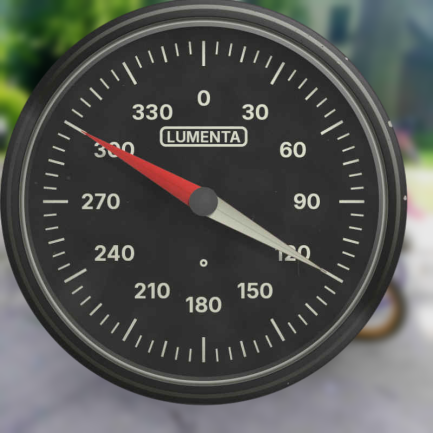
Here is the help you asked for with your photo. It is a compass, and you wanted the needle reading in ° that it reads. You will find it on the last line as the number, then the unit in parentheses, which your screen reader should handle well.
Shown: 300 (°)
